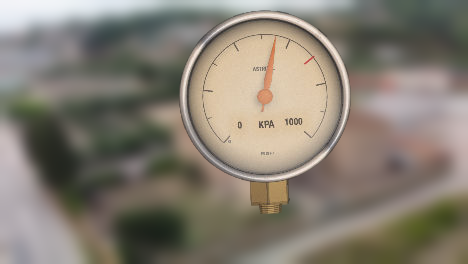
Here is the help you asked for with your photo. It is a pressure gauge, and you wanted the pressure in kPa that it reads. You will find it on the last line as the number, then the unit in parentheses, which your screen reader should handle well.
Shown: 550 (kPa)
